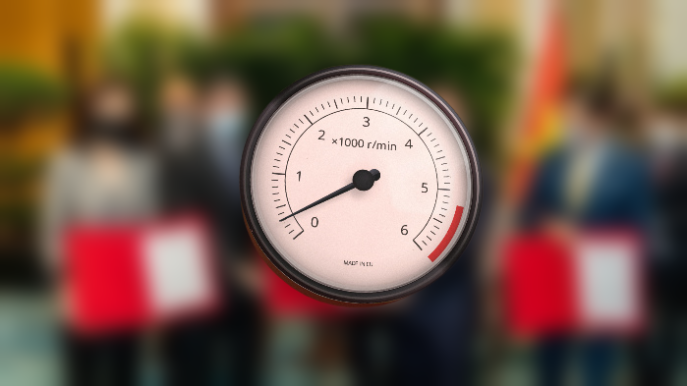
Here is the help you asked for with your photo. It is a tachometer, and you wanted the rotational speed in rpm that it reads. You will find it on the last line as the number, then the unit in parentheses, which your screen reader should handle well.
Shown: 300 (rpm)
